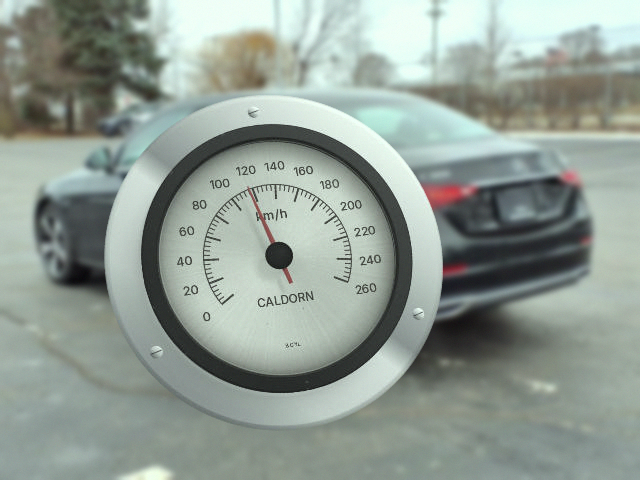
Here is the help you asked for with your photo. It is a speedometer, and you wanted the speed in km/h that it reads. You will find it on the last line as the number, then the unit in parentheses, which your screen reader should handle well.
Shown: 116 (km/h)
